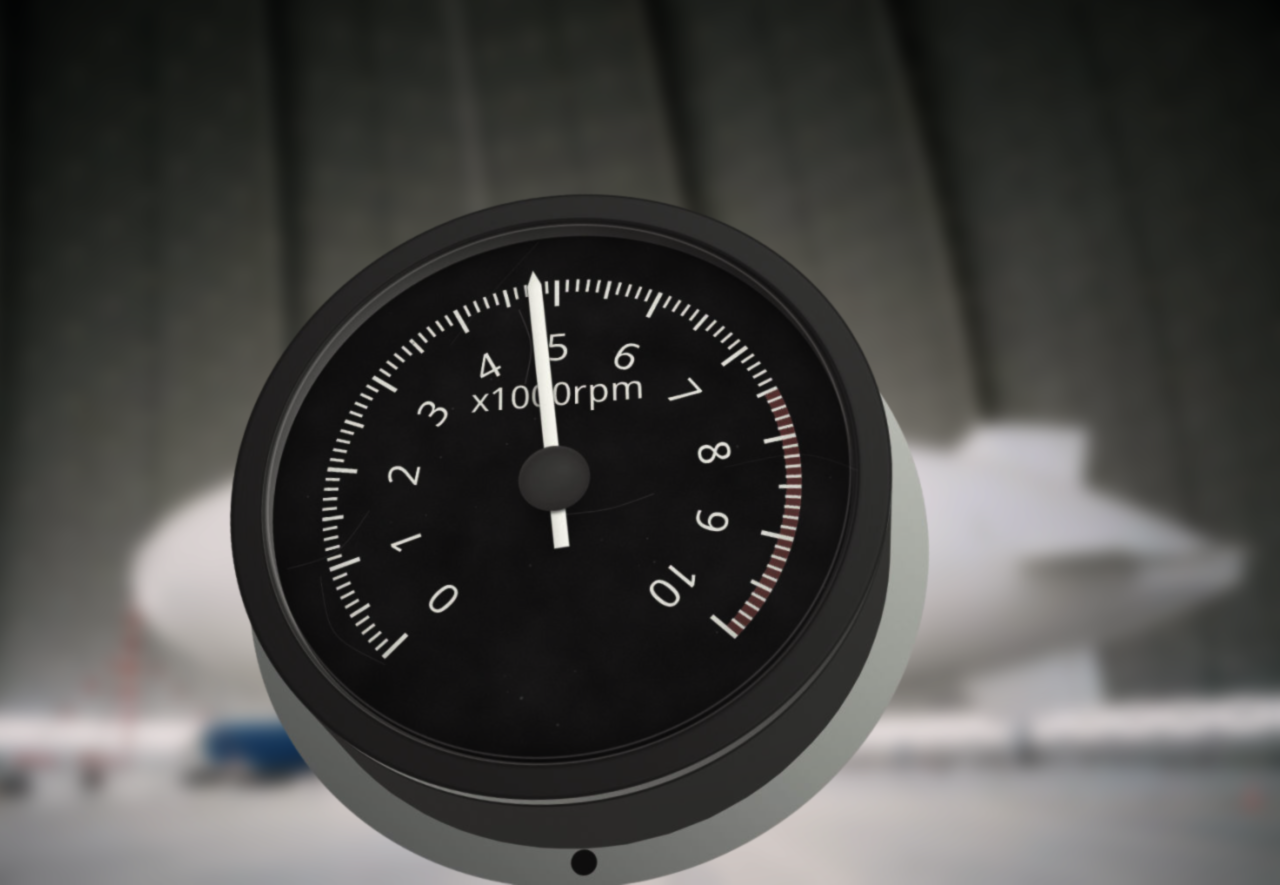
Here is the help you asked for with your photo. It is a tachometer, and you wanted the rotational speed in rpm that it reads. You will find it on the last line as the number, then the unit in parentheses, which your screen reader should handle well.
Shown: 4800 (rpm)
